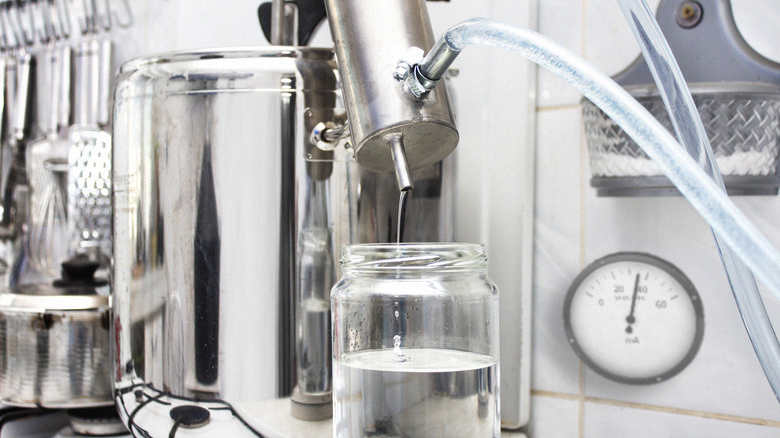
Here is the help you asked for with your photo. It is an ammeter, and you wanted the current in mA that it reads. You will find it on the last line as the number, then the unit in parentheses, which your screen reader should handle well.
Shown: 35 (mA)
